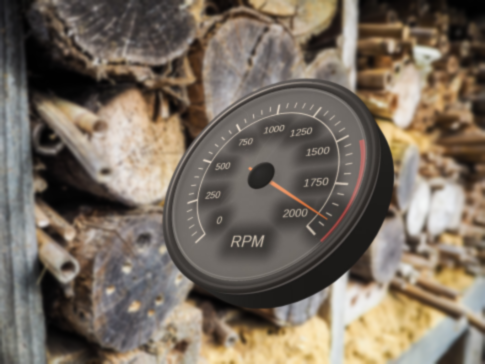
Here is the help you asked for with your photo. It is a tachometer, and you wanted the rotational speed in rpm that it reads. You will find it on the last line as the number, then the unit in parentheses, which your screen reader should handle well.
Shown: 1925 (rpm)
